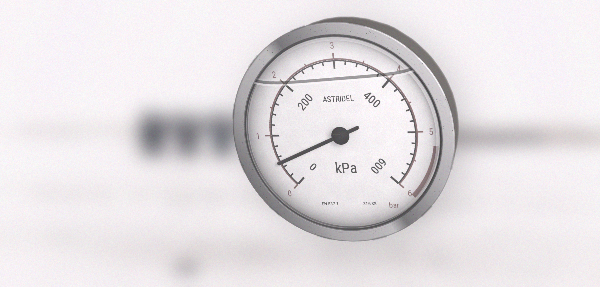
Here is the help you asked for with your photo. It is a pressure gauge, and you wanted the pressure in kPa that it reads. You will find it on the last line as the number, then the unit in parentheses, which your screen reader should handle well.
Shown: 50 (kPa)
